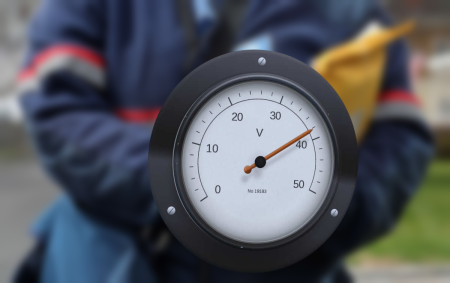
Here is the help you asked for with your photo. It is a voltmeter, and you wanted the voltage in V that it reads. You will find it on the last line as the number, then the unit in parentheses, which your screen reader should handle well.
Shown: 38 (V)
